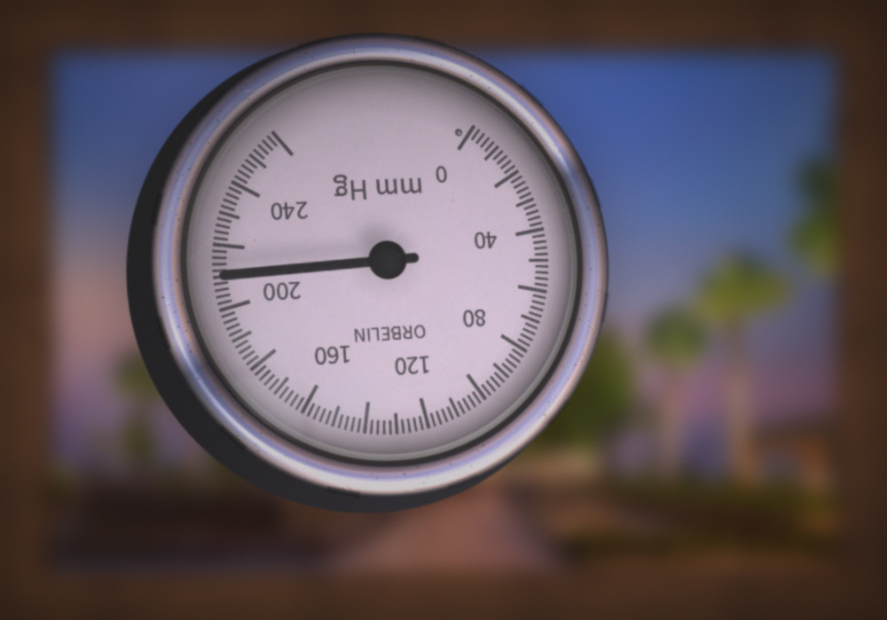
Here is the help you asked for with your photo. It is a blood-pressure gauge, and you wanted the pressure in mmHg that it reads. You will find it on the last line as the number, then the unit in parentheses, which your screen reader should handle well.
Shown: 210 (mmHg)
